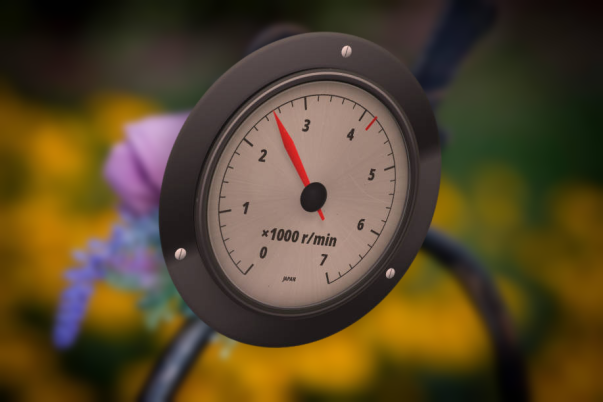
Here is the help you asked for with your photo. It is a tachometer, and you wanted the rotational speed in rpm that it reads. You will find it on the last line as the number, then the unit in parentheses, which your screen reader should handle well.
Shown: 2500 (rpm)
